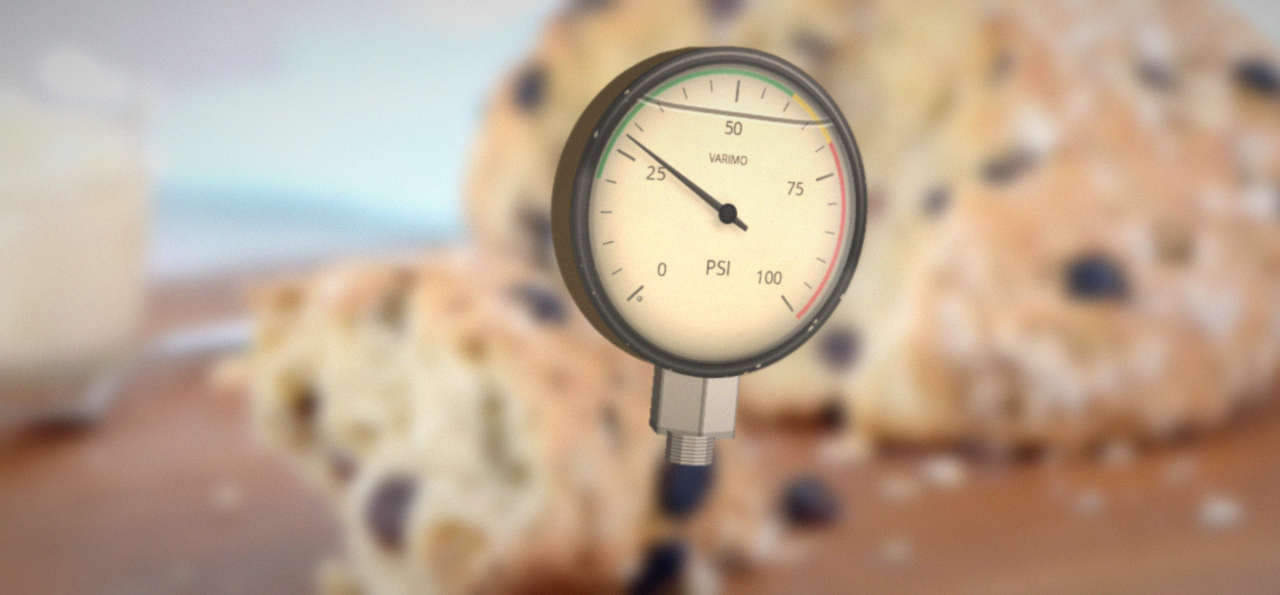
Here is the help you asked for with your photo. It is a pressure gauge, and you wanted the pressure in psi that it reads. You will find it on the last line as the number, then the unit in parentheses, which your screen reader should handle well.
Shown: 27.5 (psi)
